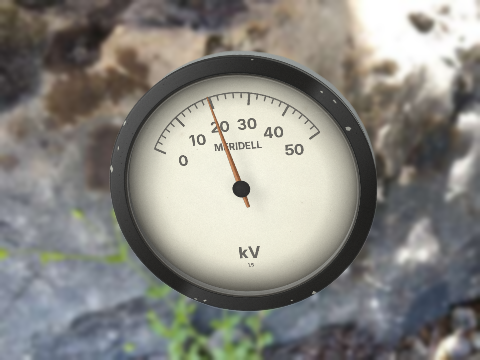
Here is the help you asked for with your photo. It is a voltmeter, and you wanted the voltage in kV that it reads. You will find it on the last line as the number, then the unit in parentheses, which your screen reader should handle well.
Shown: 20 (kV)
